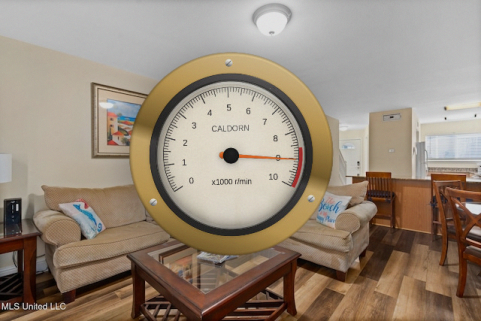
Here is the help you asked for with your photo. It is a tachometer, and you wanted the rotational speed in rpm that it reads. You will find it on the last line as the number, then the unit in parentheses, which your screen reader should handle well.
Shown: 9000 (rpm)
